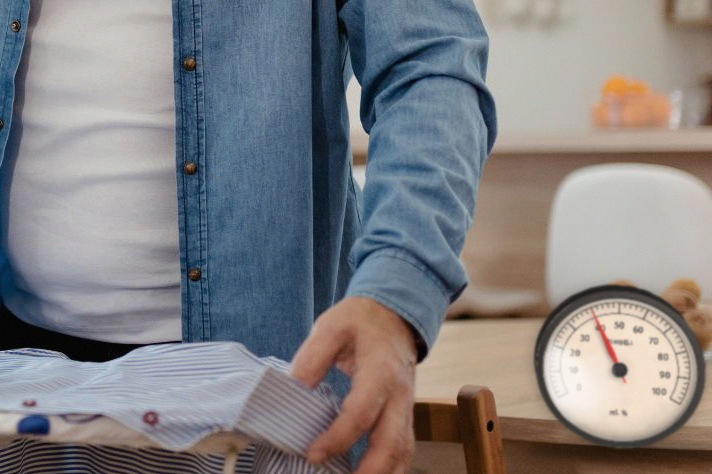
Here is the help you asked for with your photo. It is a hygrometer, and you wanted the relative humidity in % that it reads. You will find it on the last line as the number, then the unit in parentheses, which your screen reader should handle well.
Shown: 40 (%)
